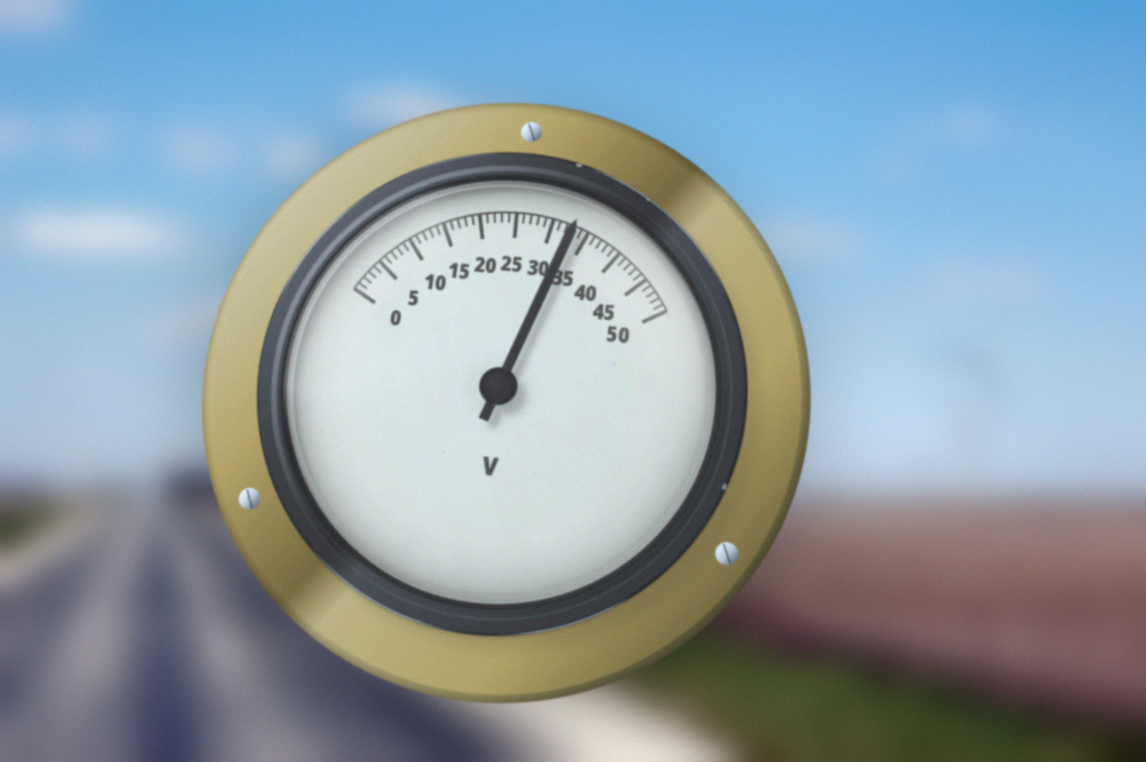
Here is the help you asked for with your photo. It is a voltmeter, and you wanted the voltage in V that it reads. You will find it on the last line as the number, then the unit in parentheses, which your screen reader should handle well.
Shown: 33 (V)
